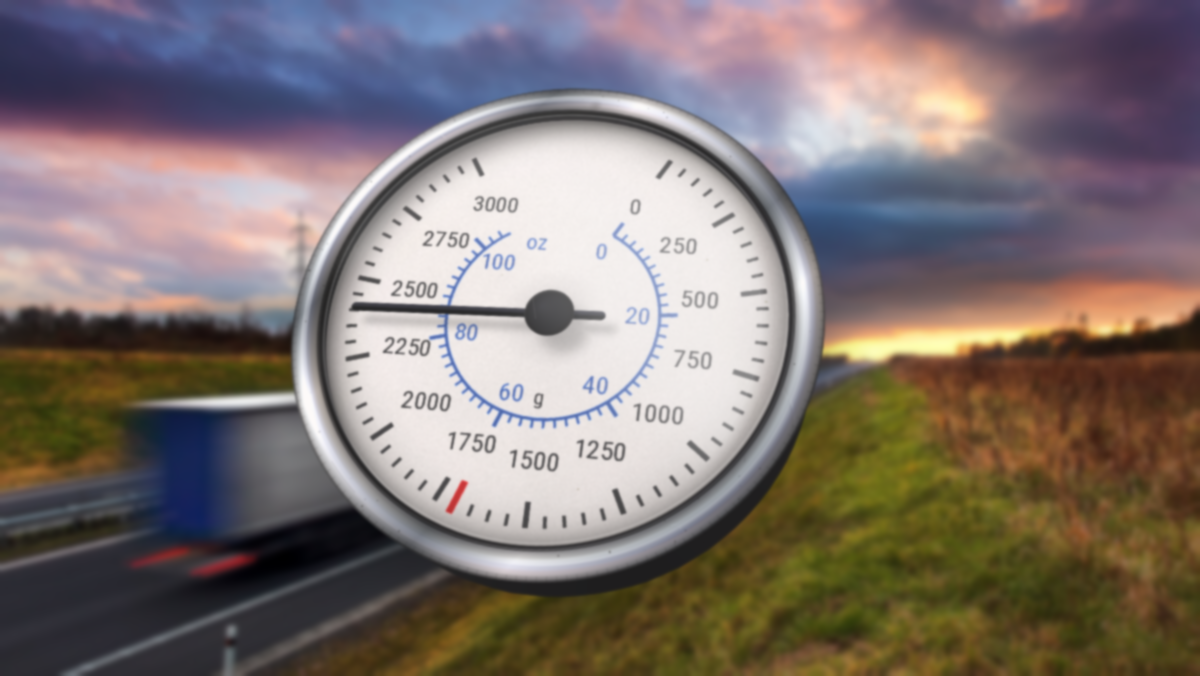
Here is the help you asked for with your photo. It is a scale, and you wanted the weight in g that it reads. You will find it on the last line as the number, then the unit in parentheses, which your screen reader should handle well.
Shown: 2400 (g)
